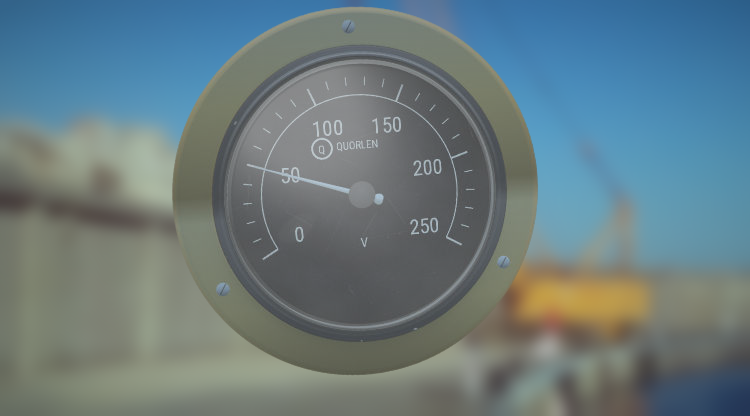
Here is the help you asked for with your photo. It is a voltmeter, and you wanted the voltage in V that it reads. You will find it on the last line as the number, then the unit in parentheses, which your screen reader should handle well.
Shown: 50 (V)
